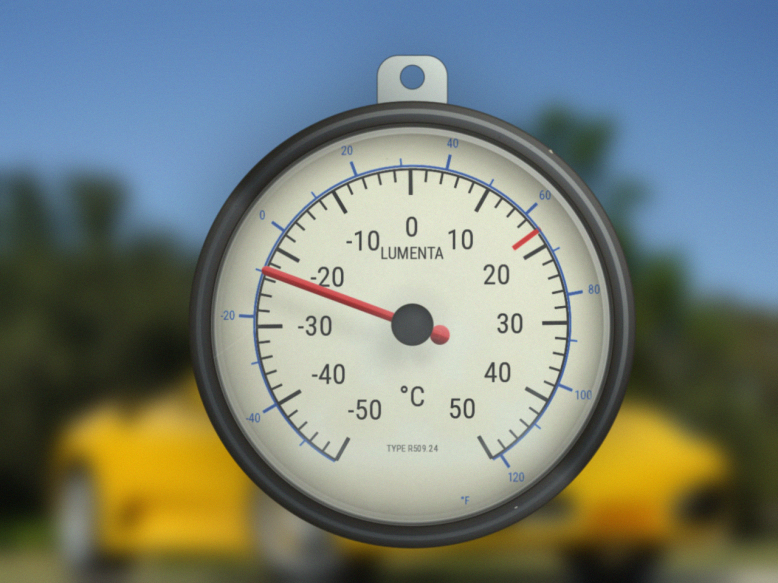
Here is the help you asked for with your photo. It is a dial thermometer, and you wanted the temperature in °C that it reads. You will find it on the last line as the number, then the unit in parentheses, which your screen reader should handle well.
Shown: -23 (°C)
